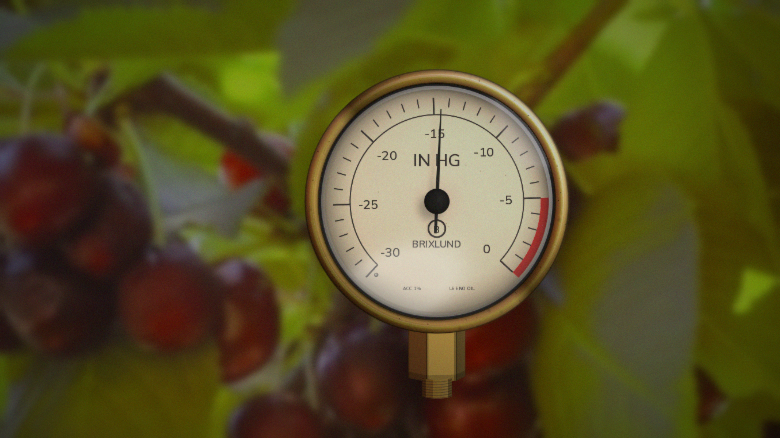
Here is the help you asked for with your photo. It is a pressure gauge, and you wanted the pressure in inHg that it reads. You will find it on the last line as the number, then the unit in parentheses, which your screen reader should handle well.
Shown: -14.5 (inHg)
